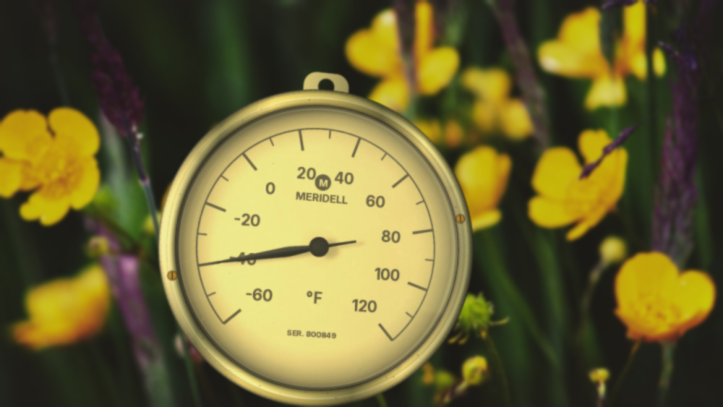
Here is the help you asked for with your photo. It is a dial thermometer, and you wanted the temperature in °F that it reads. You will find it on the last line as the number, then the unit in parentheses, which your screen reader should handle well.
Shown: -40 (°F)
